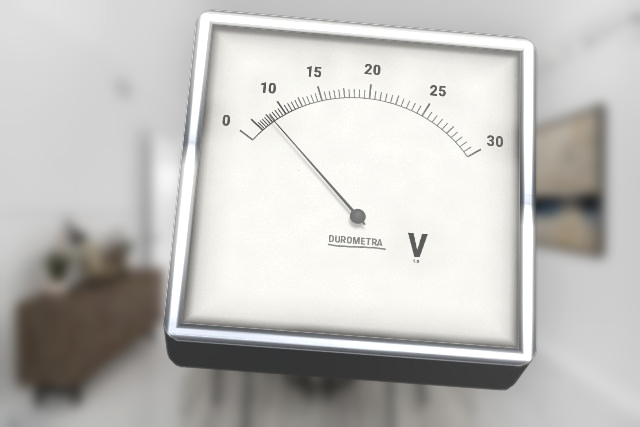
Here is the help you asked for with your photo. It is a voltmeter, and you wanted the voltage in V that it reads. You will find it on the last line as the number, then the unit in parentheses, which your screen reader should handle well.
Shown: 7.5 (V)
